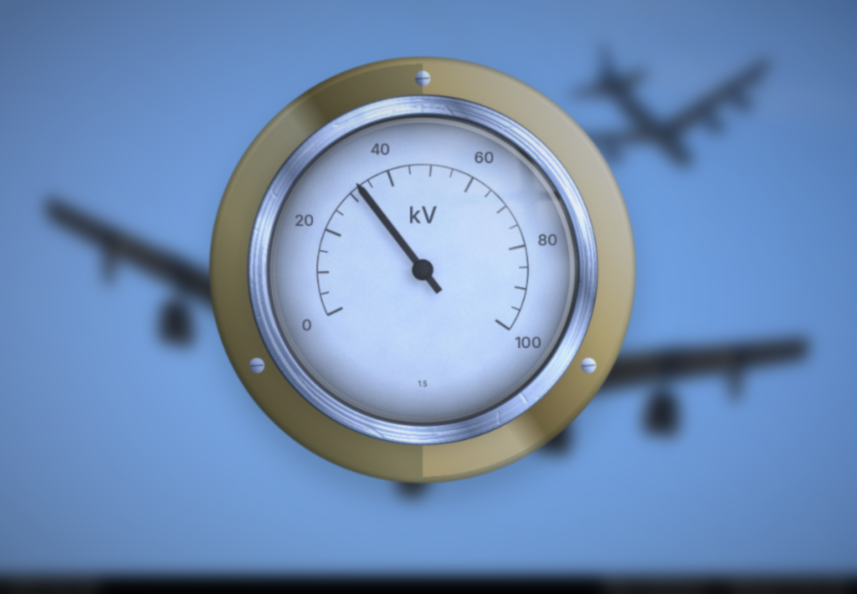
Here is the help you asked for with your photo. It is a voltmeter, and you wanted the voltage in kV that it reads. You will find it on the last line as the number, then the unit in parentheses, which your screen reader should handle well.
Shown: 32.5 (kV)
